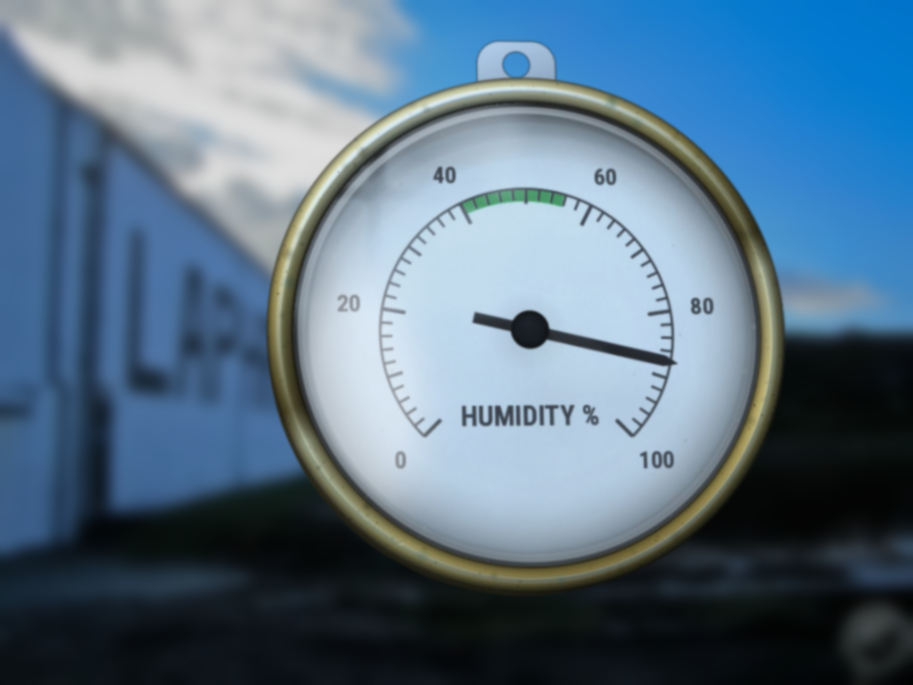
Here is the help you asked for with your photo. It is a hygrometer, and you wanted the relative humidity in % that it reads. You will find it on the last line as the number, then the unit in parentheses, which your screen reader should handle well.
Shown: 88 (%)
